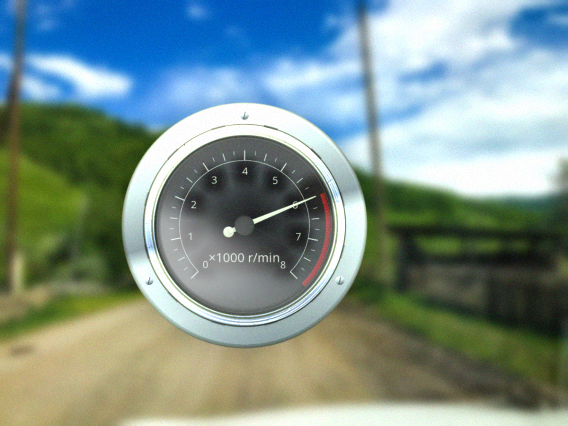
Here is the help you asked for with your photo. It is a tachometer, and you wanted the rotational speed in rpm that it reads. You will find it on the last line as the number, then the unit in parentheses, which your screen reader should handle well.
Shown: 6000 (rpm)
